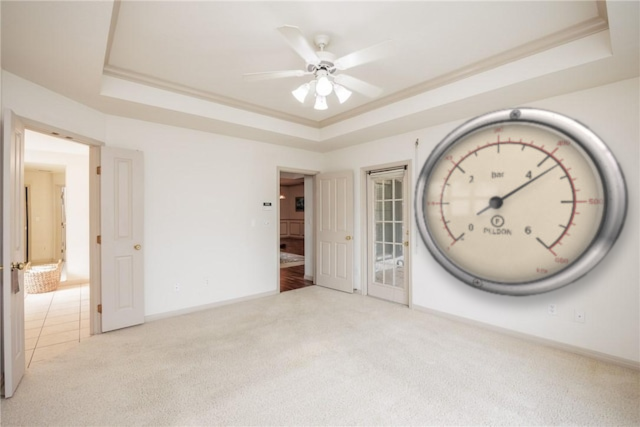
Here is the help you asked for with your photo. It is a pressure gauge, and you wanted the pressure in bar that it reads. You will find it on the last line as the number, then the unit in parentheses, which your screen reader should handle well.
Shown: 4.25 (bar)
